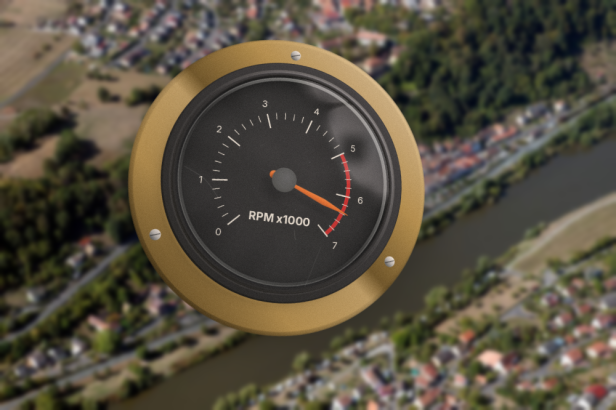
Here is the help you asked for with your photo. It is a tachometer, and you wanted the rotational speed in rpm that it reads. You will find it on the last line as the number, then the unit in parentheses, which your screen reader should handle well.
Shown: 6400 (rpm)
